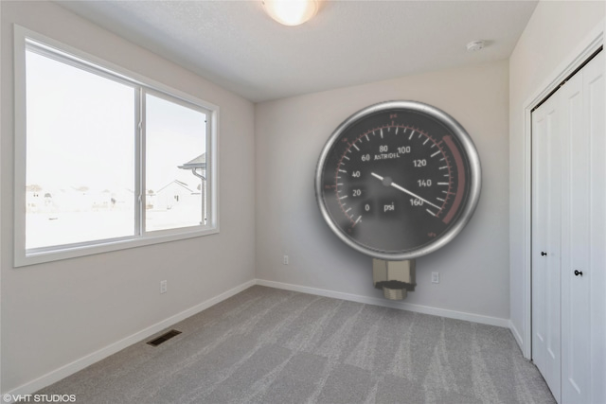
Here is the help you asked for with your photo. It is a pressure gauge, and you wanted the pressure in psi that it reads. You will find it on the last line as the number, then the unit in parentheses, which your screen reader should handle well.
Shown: 155 (psi)
